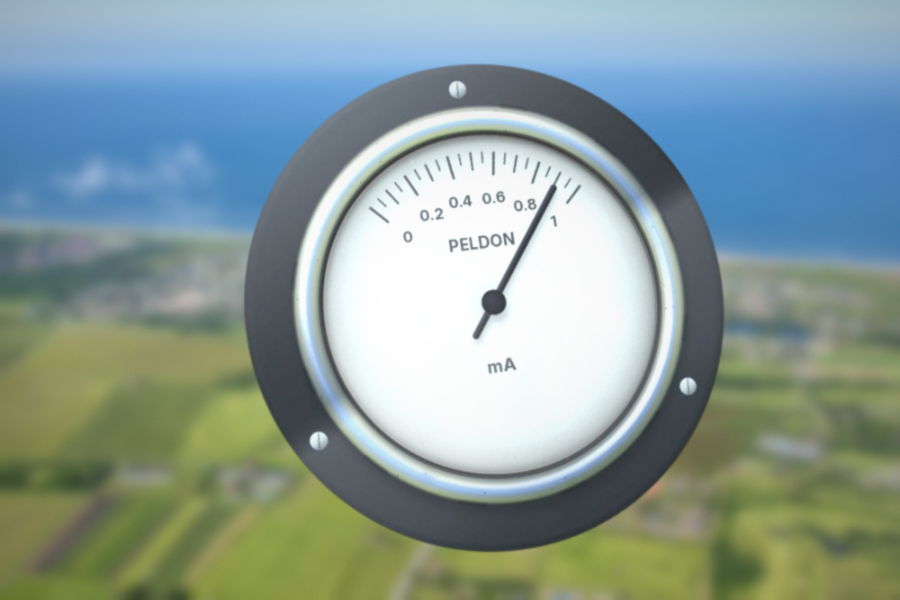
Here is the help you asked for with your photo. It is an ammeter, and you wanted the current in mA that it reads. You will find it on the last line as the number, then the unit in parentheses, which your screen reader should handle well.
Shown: 0.9 (mA)
